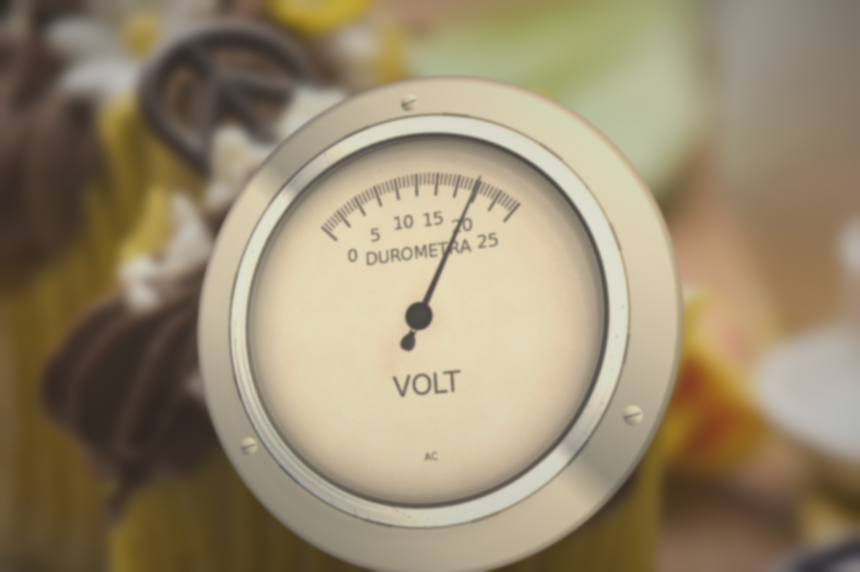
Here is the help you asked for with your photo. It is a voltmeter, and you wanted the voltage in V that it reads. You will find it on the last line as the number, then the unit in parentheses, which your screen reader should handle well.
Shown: 20 (V)
